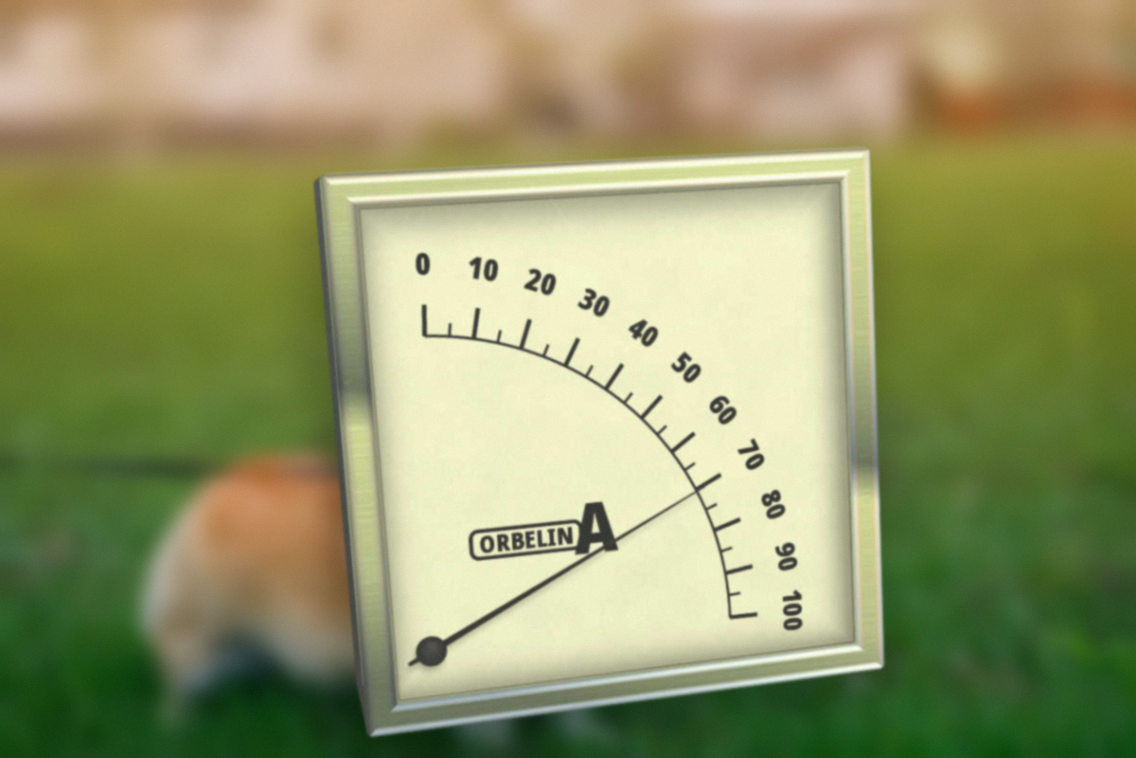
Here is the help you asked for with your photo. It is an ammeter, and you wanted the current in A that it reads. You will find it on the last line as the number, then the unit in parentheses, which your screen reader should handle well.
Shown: 70 (A)
